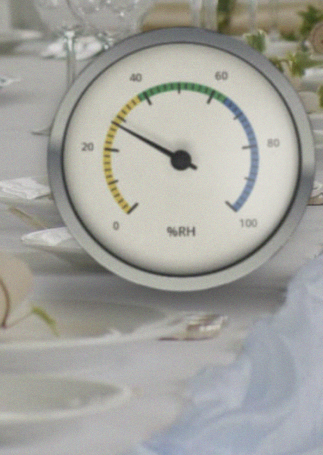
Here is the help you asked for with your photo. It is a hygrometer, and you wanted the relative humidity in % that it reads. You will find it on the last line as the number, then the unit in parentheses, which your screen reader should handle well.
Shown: 28 (%)
